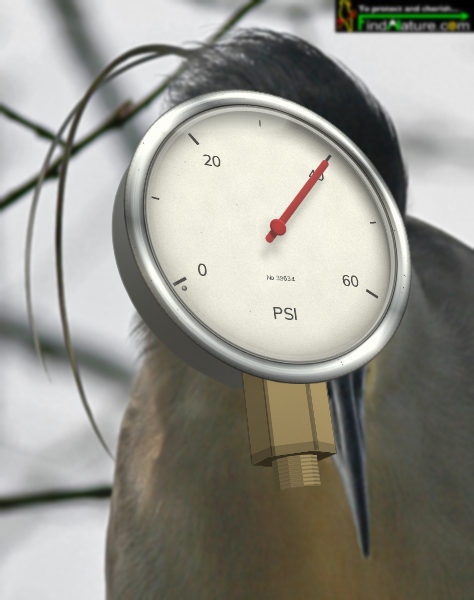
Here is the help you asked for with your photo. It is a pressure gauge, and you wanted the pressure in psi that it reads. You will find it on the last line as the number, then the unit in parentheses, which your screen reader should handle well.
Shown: 40 (psi)
